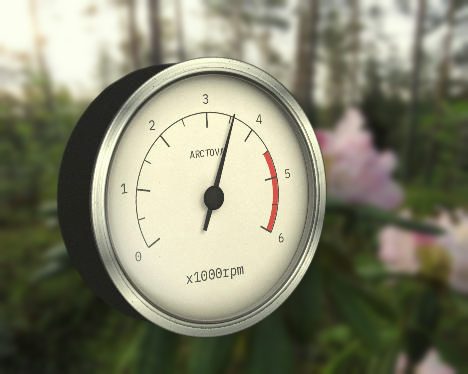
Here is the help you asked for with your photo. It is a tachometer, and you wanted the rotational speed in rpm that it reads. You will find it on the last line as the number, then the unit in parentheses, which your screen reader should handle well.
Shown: 3500 (rpm)
